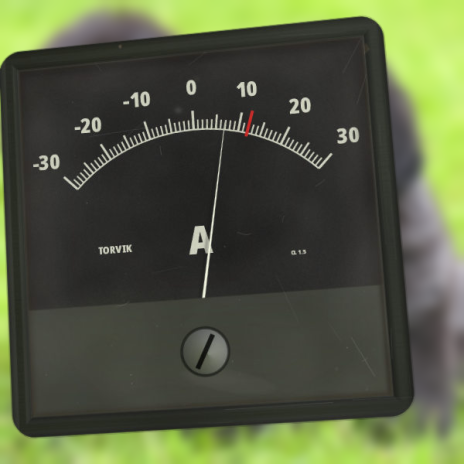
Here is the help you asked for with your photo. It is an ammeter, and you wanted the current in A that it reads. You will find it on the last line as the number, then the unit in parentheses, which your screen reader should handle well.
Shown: 7 (A)
